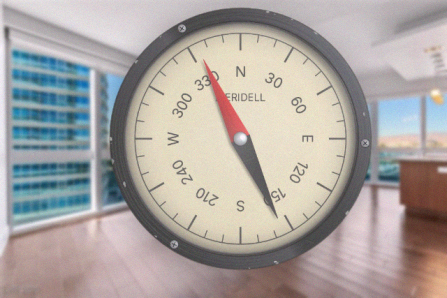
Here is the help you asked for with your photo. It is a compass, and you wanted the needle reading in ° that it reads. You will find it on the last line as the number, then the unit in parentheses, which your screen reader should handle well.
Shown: 335 (°)
